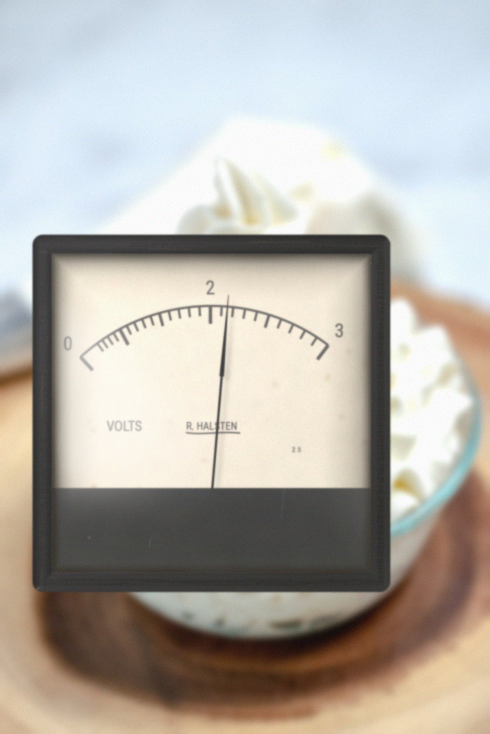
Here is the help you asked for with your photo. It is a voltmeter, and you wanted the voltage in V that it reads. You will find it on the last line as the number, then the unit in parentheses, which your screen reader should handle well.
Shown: 2.15 (V)
